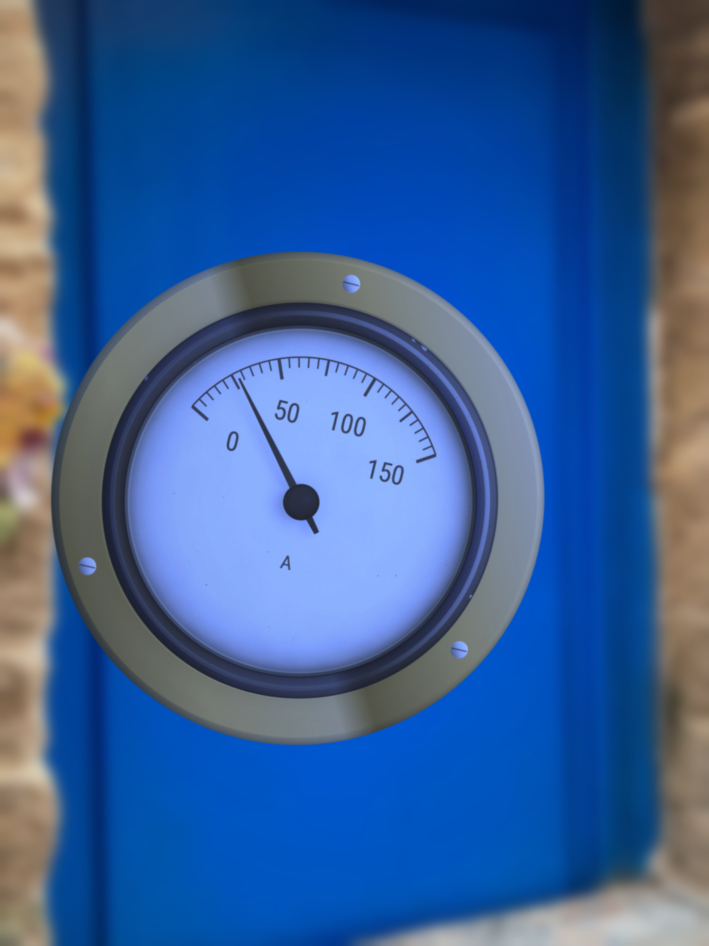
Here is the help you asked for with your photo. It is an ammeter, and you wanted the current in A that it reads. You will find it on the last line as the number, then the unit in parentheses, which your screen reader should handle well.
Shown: 27.5 (A)
